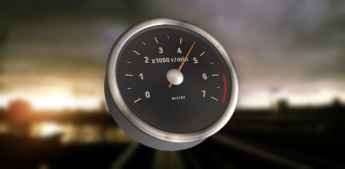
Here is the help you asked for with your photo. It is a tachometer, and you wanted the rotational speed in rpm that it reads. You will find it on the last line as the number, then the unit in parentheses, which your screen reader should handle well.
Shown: 4500 (rpm)
